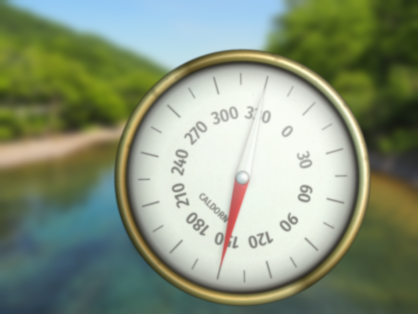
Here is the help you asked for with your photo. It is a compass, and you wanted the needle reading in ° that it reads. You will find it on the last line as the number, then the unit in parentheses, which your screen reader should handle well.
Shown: 150 (°)
